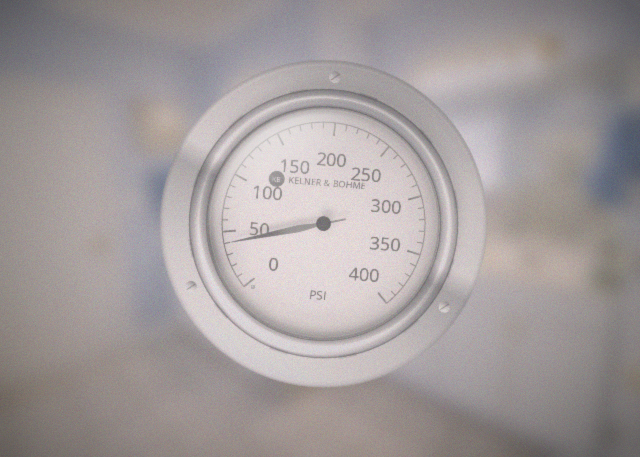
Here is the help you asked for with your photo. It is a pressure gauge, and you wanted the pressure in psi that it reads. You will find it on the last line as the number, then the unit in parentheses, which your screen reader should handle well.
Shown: 40 (psi)
